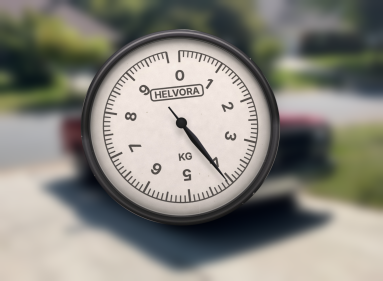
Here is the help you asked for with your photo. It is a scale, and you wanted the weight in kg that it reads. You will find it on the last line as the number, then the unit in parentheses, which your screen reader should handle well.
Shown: 4.1 (kg)
